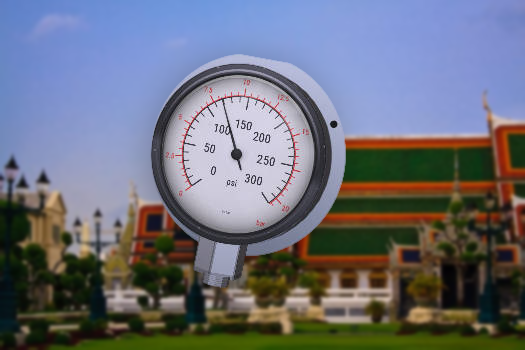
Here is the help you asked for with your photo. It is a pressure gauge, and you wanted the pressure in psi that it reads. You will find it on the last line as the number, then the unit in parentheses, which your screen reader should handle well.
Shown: 120 (psi)
